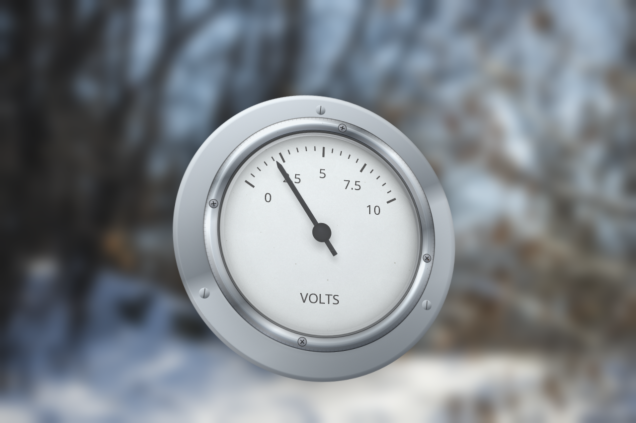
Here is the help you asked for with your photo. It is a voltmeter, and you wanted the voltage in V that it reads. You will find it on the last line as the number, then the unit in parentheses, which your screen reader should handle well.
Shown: 2 (V)
